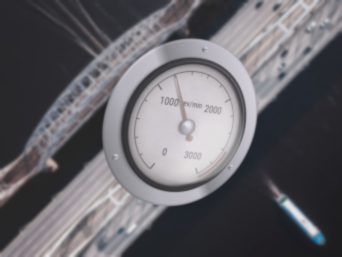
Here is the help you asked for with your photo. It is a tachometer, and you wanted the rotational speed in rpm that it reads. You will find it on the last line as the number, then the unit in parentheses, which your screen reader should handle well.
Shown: 1200 (rpm)
